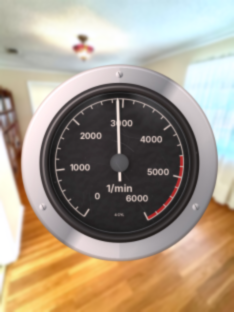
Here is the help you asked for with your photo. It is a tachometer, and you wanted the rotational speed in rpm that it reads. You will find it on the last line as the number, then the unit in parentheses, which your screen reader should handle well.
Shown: 2900 (rpm)
